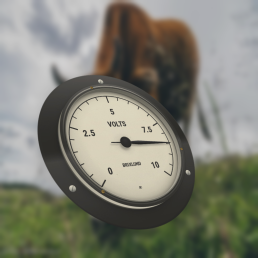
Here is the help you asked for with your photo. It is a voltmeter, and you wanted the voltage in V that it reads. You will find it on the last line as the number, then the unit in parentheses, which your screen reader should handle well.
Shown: 8.5 (V)
